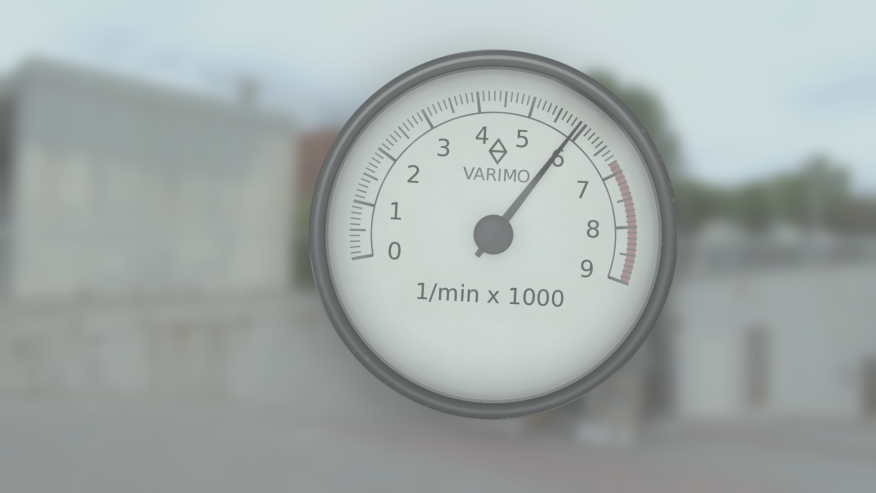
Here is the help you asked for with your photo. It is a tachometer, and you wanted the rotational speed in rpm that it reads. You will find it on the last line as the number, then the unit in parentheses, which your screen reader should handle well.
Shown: 5900 (rpm)
